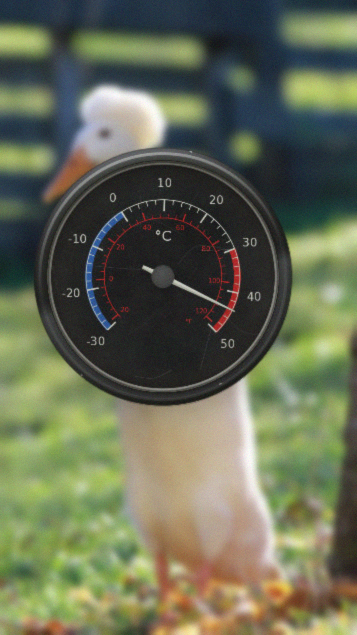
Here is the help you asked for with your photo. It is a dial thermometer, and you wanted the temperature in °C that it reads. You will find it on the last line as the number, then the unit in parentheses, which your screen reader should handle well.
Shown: 44 (°C)
